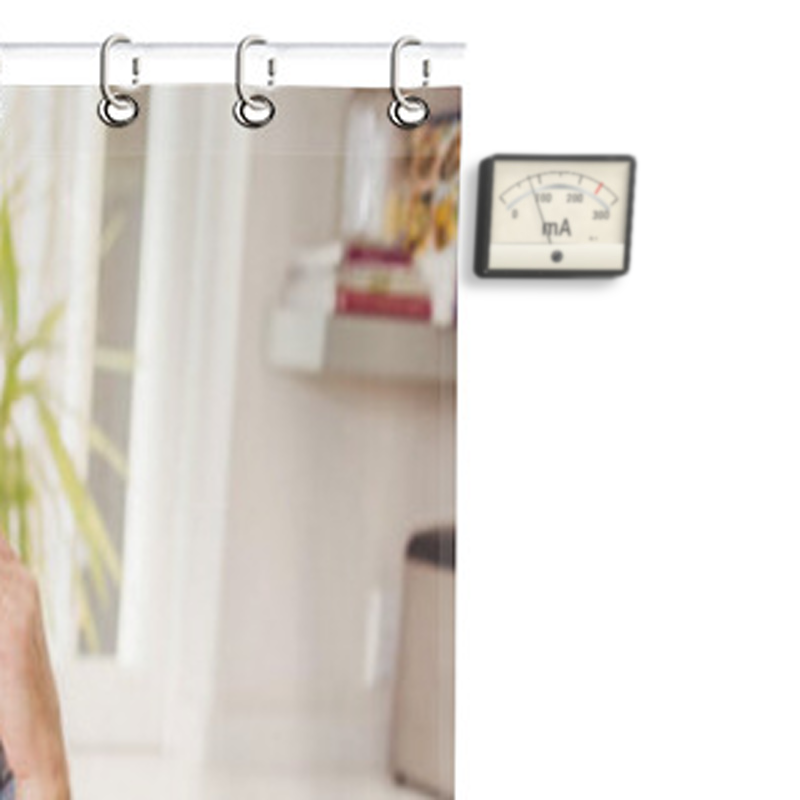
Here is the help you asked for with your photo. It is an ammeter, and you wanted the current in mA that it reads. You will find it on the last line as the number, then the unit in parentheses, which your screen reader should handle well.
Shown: 75 (mA)
